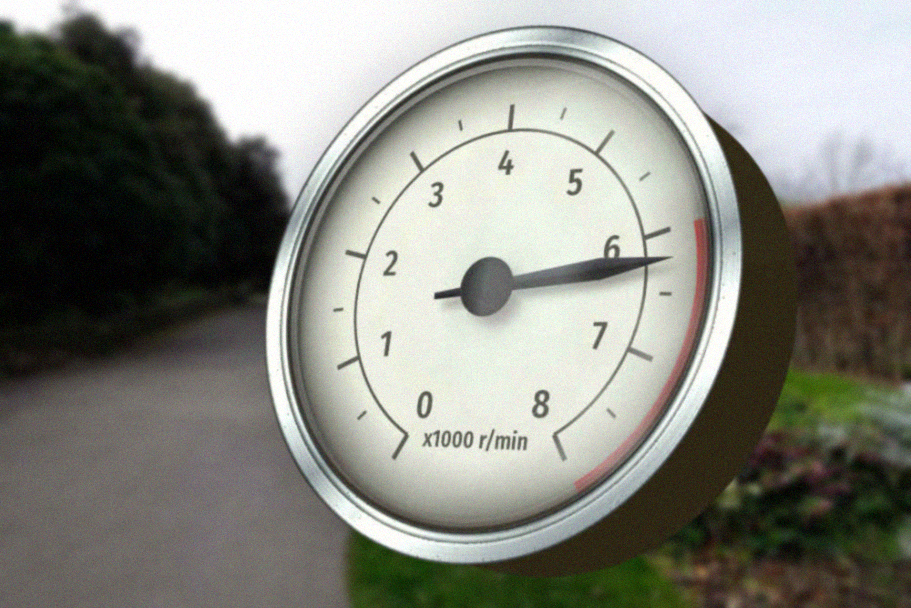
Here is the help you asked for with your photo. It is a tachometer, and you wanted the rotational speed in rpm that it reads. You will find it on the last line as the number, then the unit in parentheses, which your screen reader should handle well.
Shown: 6250 (rpm)
